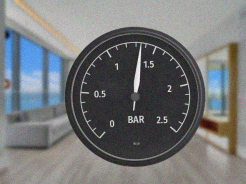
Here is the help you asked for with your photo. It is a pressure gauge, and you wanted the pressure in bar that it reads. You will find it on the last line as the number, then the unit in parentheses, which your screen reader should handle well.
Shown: 1.35 (bar)
